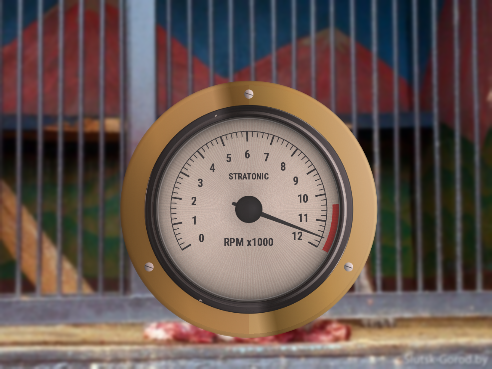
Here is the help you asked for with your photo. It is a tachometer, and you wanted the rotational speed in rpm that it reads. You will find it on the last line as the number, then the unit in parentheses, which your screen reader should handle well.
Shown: 11600 (rpm)
